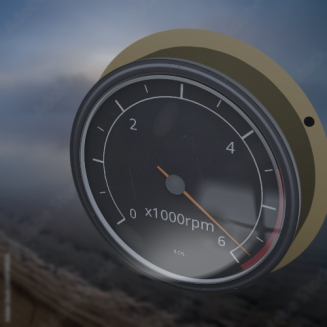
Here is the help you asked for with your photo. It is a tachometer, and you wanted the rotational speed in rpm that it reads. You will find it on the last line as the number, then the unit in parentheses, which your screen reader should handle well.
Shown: 5750 (rpm)
